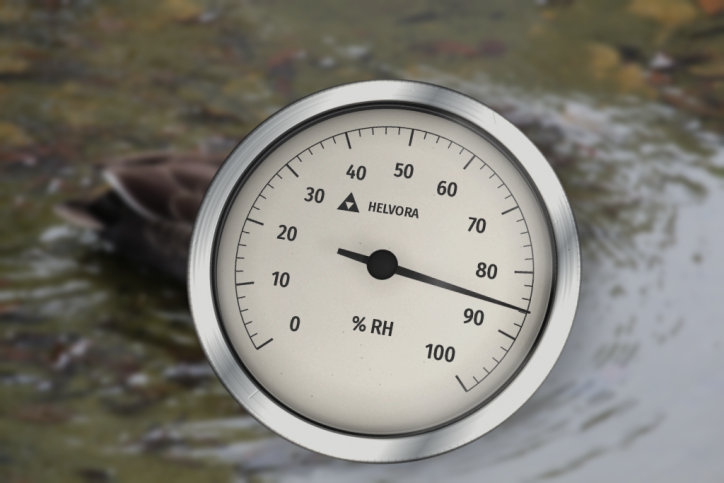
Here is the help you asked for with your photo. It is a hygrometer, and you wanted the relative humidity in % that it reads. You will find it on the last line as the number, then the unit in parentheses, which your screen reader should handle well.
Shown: 86 (%)
